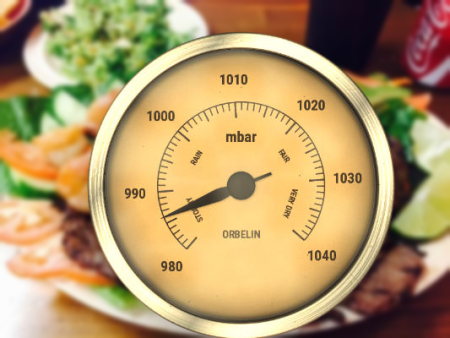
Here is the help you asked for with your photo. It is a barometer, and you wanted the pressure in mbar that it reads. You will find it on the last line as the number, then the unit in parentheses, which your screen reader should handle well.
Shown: 986 (mbar)
